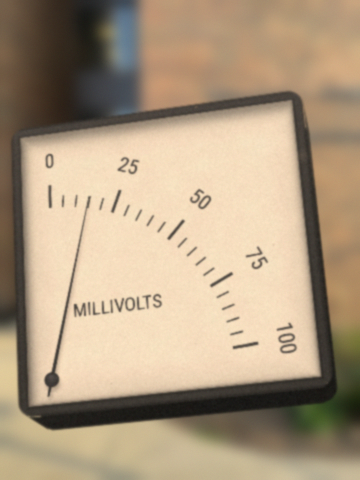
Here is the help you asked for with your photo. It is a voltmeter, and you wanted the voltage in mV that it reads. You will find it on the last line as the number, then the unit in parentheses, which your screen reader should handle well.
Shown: 15 (mV)
